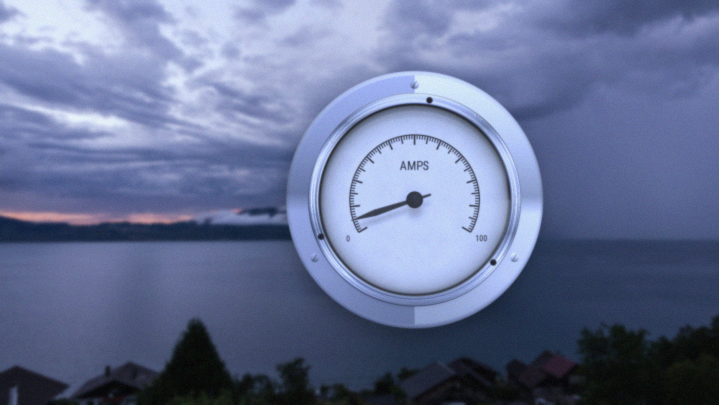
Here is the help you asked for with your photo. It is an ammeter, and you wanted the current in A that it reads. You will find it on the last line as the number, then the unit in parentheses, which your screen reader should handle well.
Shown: 5 (A)
